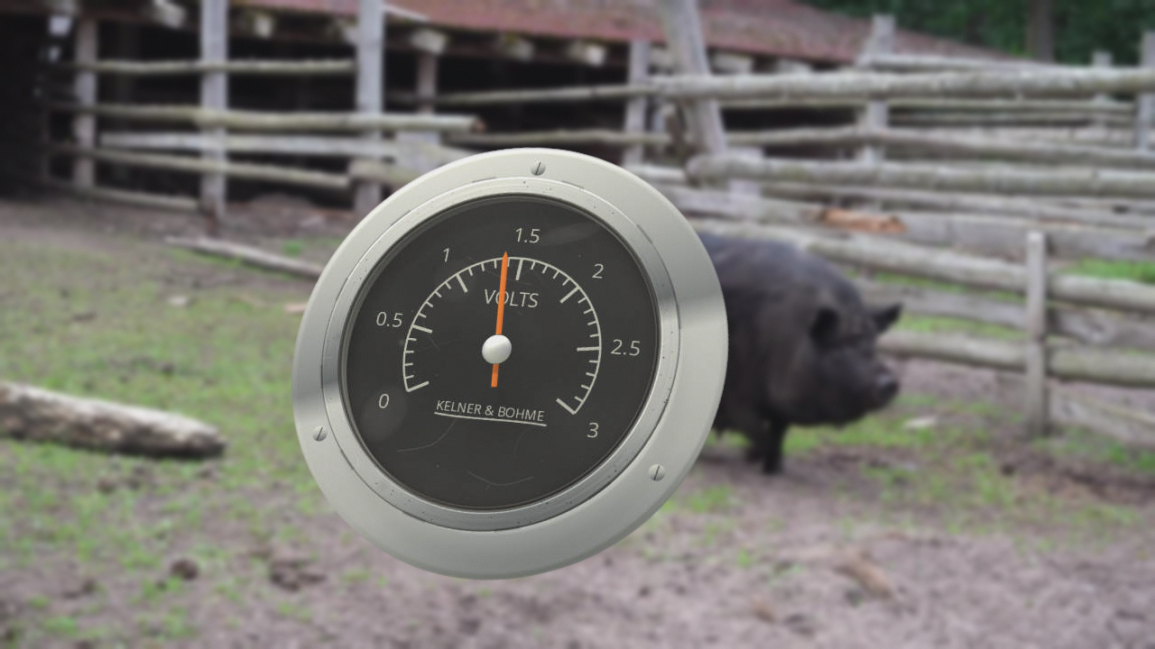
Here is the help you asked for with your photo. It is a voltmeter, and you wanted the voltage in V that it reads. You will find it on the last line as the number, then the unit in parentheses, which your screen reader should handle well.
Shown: 1.4 (V)
